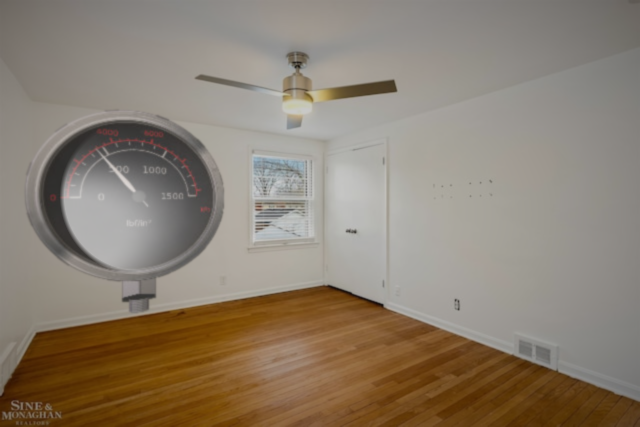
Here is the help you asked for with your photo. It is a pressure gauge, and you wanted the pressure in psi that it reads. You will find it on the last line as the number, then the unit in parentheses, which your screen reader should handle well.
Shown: 450 (psi)
